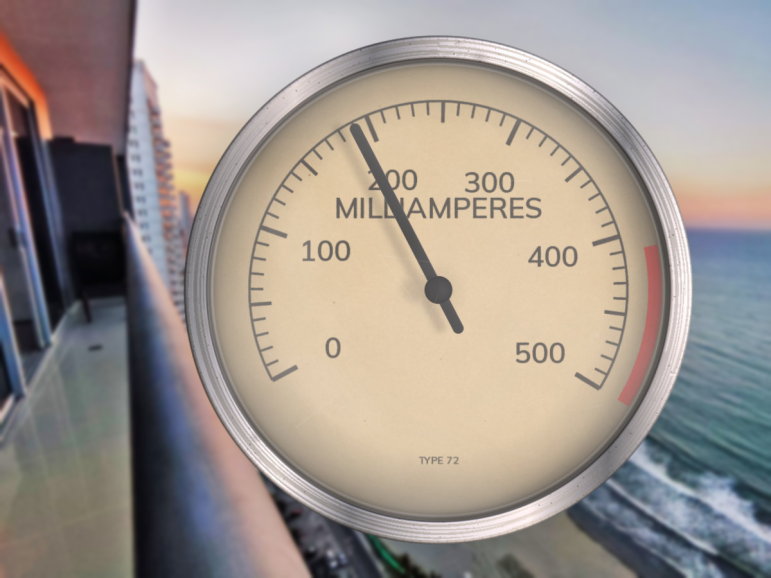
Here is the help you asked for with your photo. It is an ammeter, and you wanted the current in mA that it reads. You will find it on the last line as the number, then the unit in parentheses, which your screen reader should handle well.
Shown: 190 (mA)
